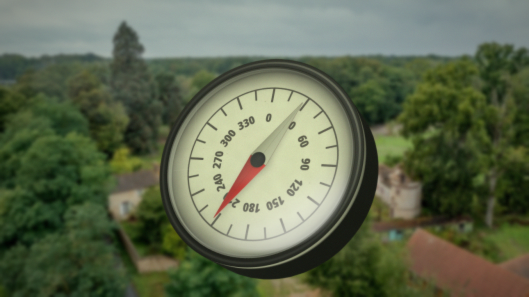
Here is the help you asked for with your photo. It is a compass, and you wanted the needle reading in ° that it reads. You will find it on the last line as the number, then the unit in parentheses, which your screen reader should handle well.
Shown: 210 (°)
